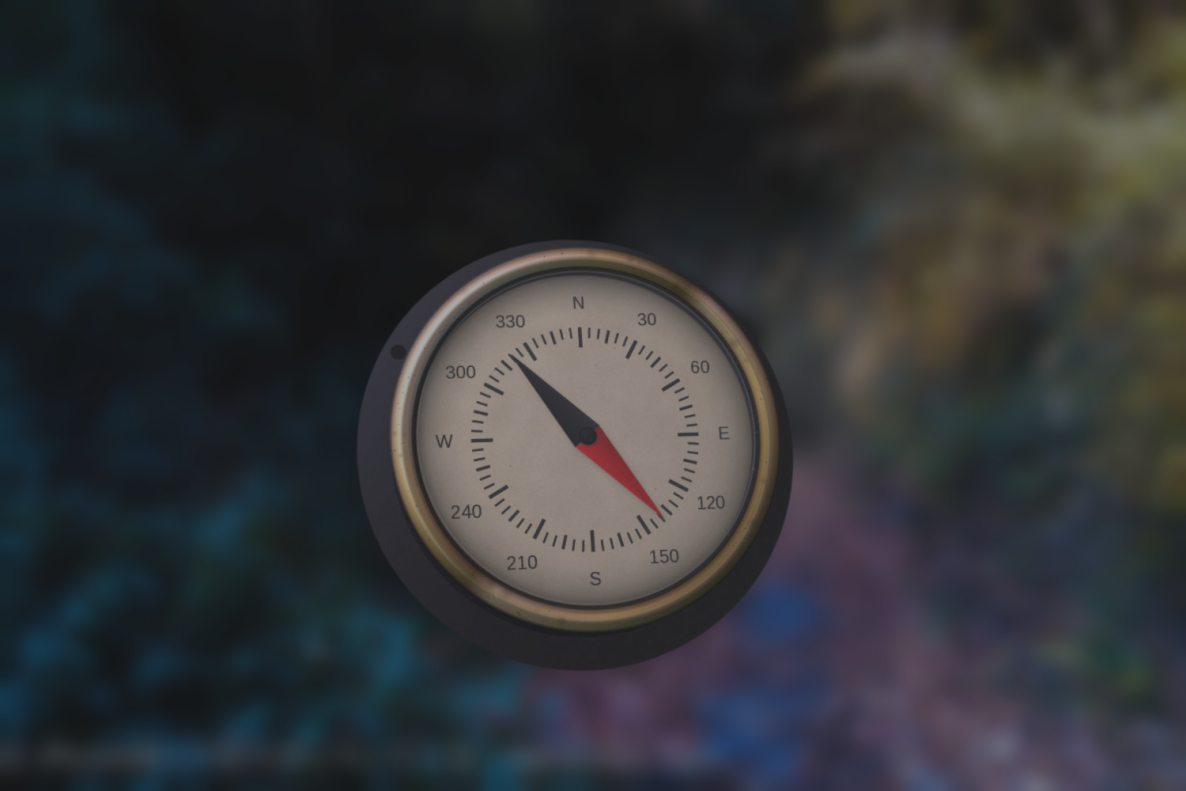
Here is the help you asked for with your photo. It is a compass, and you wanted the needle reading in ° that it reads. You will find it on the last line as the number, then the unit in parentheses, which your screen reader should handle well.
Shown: 140 (°)
